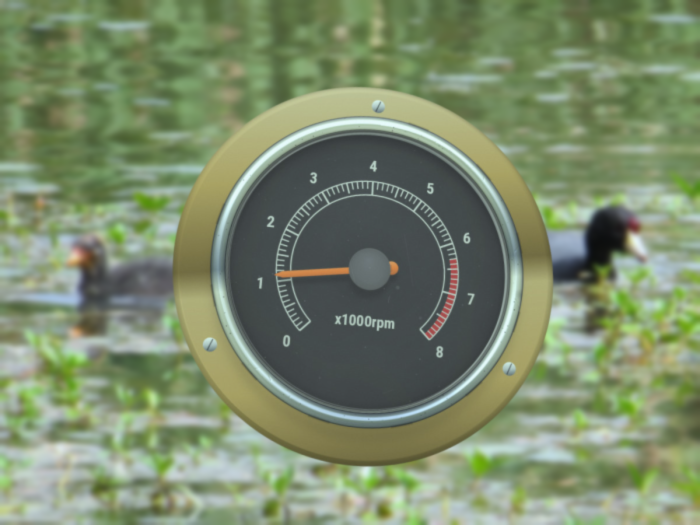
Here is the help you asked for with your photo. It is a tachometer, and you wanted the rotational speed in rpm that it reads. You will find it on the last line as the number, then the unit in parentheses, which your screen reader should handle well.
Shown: 1100 (rpm)
